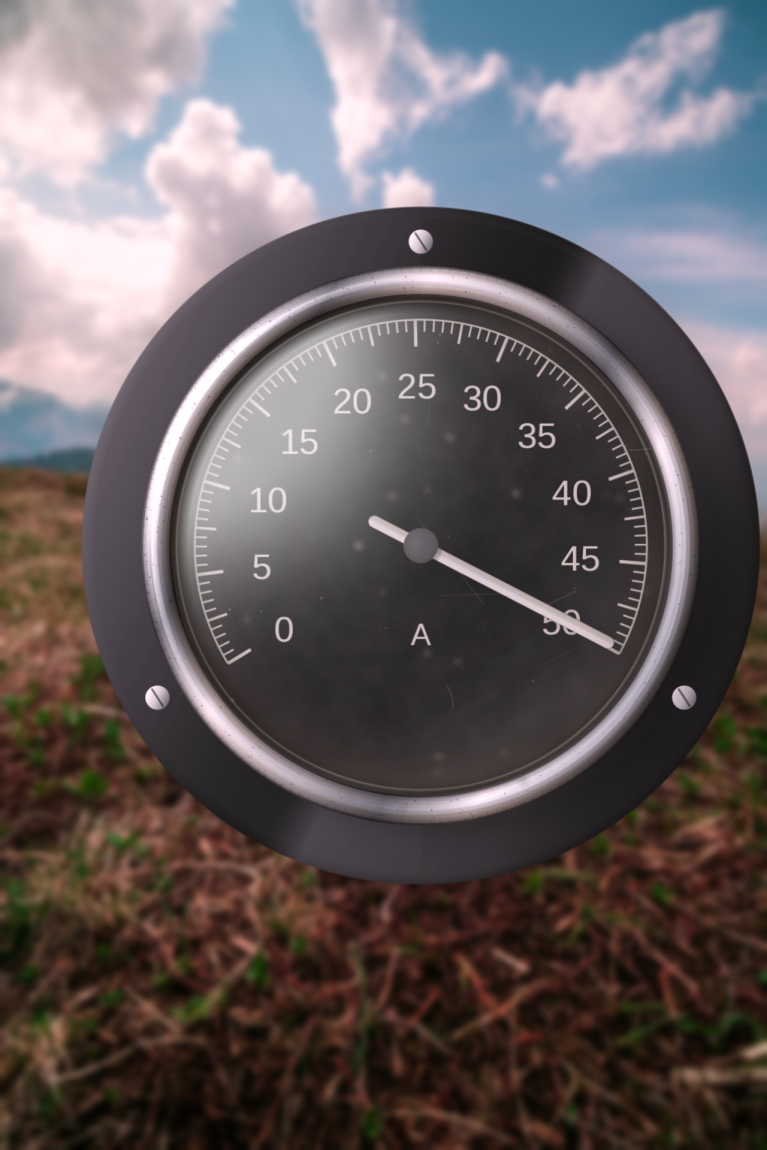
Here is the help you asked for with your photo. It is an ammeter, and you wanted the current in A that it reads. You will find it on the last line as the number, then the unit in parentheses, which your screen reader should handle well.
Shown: 49.75 (A)
